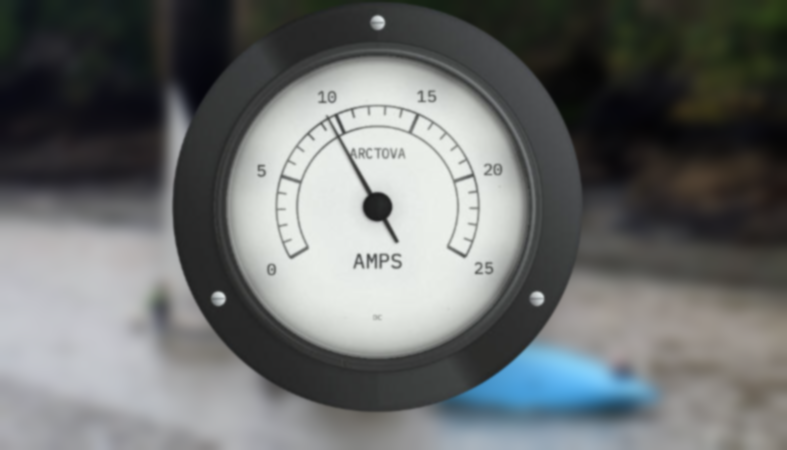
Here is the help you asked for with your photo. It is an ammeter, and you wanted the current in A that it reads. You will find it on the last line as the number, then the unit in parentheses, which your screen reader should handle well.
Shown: 9.5 (A)
